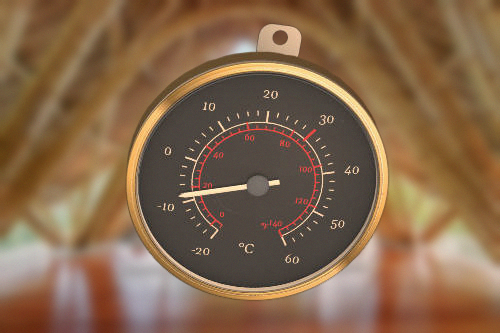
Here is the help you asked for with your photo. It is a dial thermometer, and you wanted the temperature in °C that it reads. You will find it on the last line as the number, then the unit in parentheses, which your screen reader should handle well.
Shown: -8 (°C)
